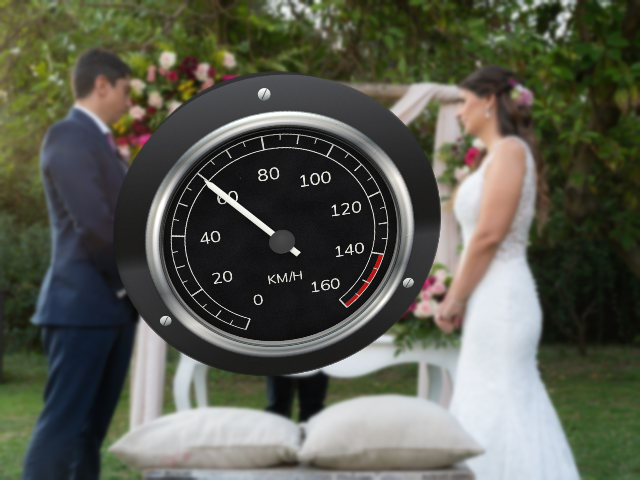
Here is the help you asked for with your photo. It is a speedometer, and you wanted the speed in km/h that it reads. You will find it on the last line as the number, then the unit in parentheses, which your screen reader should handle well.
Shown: 60 (km/h)
